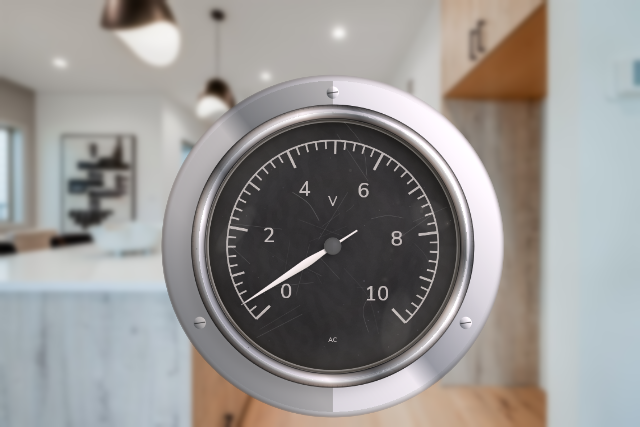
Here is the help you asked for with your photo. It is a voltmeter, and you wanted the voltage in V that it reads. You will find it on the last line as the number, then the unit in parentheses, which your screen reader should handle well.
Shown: 0.4 (V)
